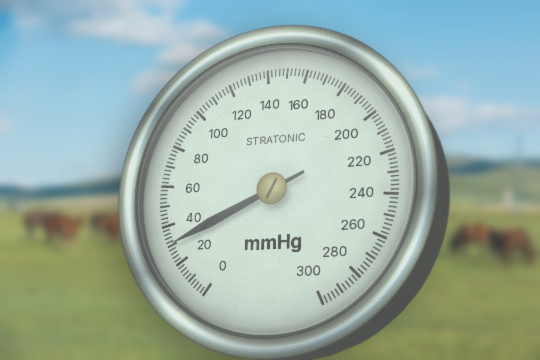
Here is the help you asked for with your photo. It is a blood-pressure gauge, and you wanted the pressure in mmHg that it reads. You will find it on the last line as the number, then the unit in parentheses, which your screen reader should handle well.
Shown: 30 (mmHg)
